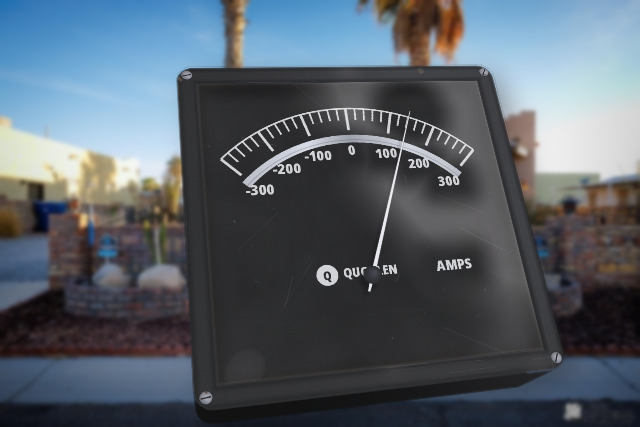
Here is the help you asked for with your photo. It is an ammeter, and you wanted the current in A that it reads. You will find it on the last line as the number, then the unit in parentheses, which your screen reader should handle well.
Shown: 140 (A)
